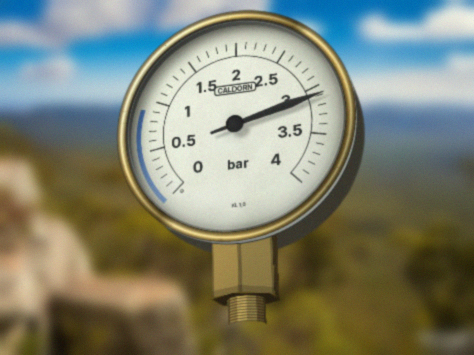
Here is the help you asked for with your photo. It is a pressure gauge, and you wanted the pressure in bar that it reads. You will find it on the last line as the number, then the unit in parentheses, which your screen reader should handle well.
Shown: 3.1 (bar)
